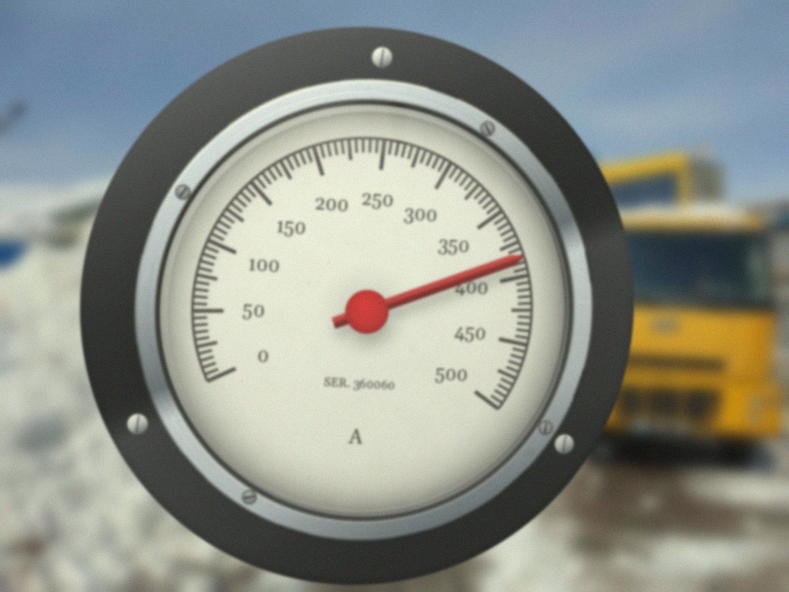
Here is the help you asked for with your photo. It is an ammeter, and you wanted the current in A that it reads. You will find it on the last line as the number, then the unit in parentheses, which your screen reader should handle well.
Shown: 385 (A)
